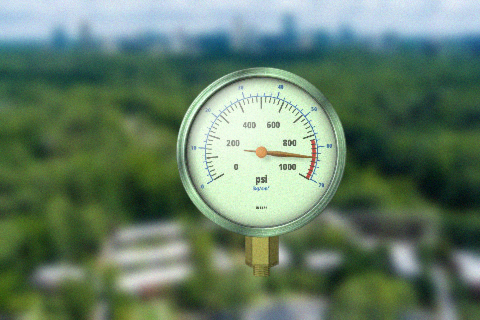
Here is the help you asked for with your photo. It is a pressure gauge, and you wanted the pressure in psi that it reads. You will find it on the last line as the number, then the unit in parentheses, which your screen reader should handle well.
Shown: 900 (psi)
